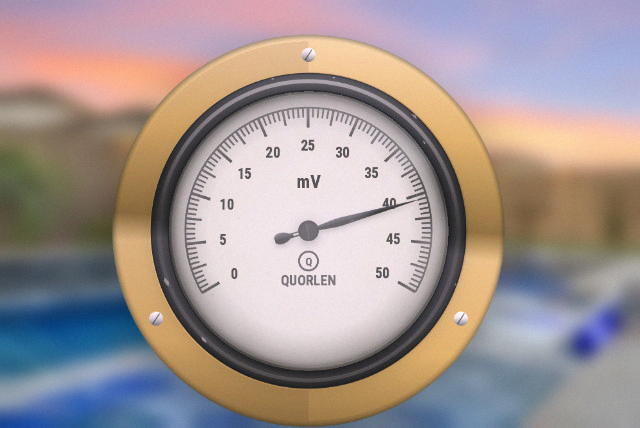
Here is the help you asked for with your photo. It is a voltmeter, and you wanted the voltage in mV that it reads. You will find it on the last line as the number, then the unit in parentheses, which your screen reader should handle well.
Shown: 40.5 (mV)
